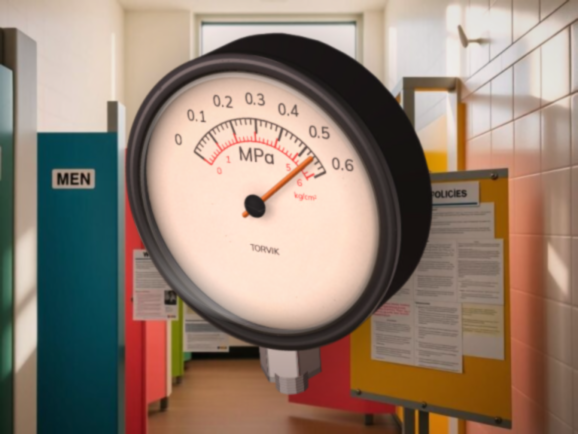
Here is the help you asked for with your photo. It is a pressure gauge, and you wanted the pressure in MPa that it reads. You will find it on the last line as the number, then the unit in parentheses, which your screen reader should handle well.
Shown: 0.54 (MPa)
